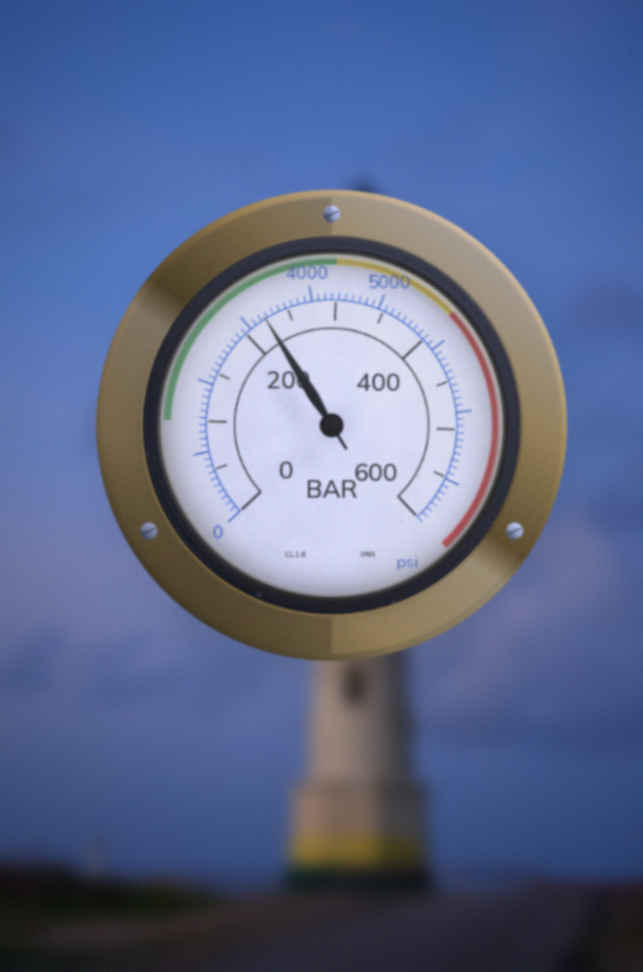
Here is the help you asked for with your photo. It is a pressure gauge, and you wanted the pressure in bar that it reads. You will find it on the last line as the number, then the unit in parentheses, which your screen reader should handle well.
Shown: 225 (bar)
